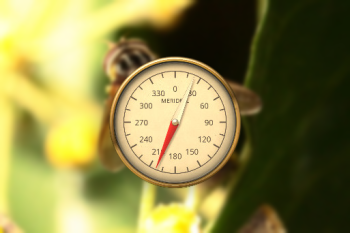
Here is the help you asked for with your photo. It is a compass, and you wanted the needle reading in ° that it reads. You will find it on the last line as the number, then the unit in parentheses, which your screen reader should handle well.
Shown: 202.5 (°)
